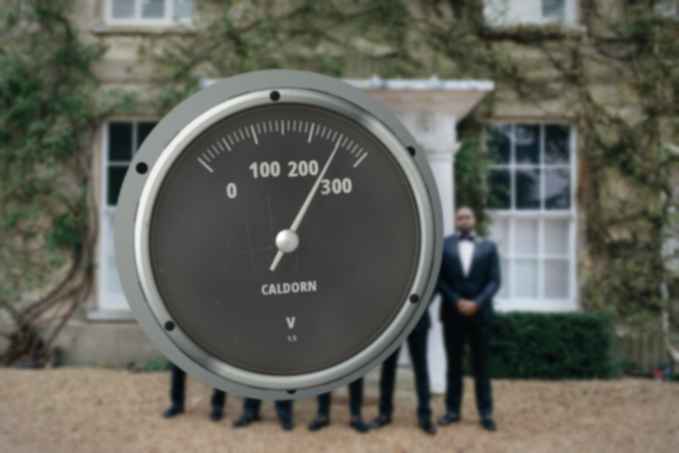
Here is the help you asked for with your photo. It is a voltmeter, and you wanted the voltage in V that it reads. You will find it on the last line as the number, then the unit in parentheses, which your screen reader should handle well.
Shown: 250 (V)
